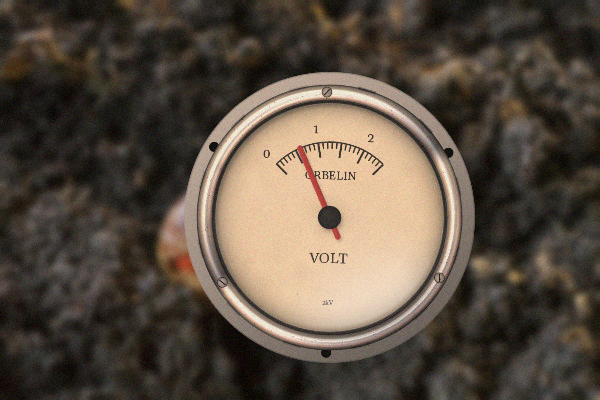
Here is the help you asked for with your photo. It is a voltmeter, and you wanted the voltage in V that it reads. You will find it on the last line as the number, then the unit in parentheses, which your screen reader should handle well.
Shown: 0.6 (V)
